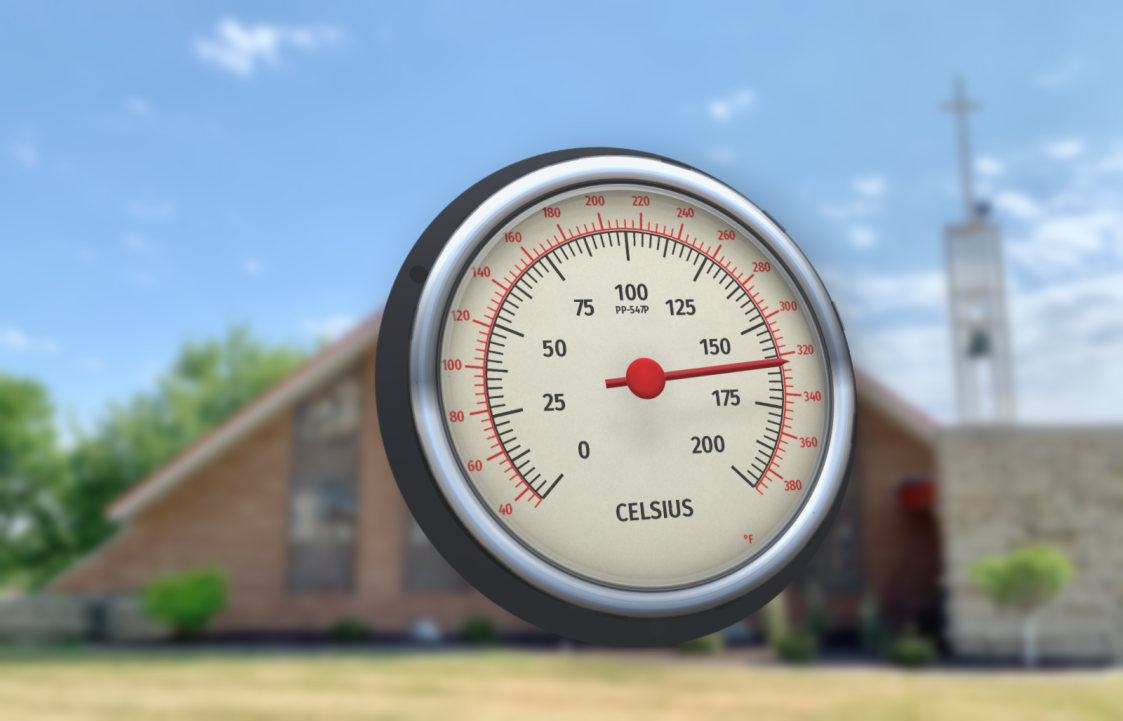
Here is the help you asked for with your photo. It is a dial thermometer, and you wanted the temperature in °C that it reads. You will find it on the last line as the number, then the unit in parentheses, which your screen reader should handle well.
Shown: 162.5 (°C)
